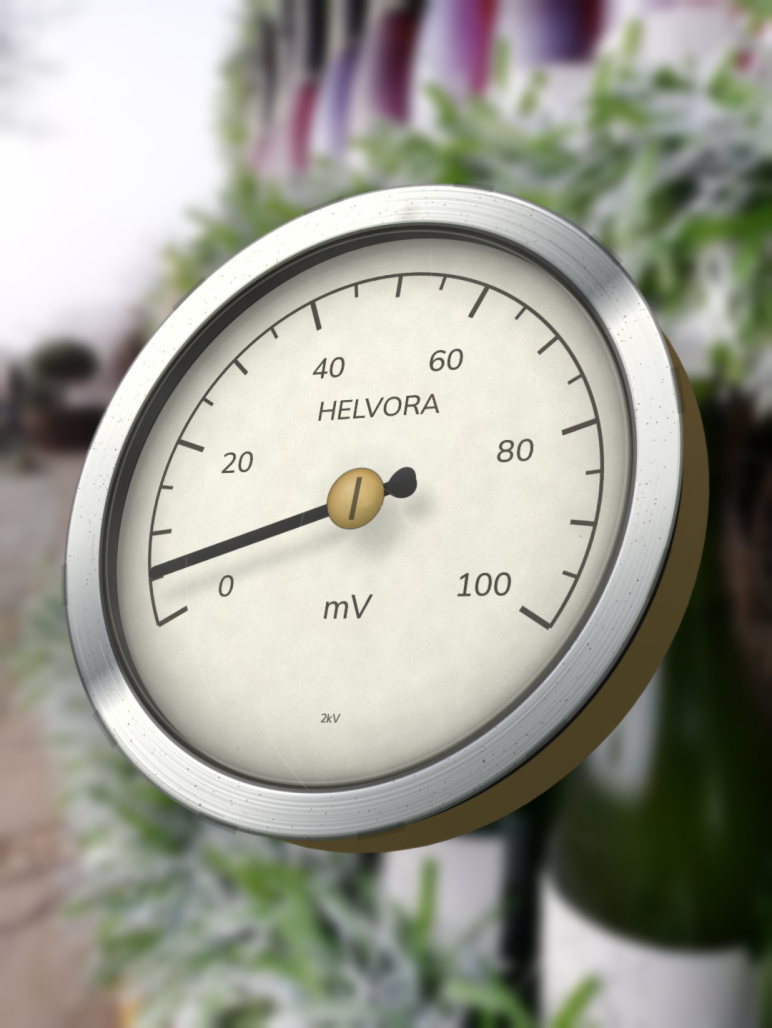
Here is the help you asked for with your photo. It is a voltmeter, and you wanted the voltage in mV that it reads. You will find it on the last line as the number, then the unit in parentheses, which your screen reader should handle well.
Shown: 5 (mV)
